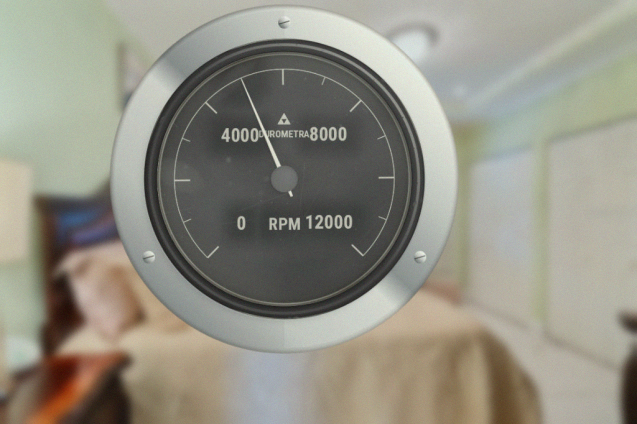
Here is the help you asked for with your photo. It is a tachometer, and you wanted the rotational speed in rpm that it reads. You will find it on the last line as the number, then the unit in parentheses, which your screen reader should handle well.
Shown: 5000 (rpm)
